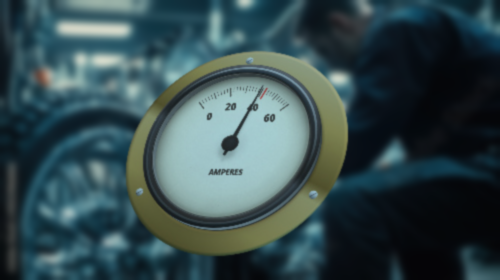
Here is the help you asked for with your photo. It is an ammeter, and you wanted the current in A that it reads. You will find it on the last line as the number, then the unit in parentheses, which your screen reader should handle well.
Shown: 40 (A)
